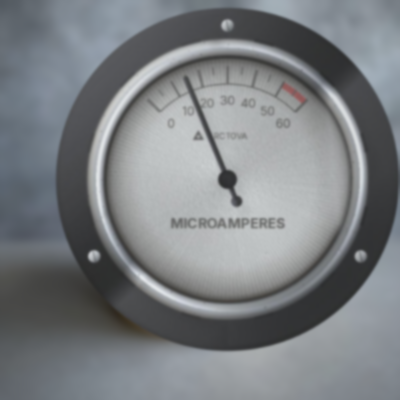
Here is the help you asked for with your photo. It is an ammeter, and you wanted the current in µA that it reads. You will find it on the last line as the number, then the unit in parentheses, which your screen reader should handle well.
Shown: 15 (µA)
